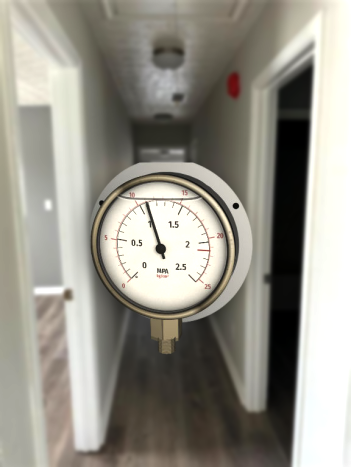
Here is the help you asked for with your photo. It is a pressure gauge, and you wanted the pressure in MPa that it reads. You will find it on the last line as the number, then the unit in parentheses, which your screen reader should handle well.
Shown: 1.1 (MPa)
